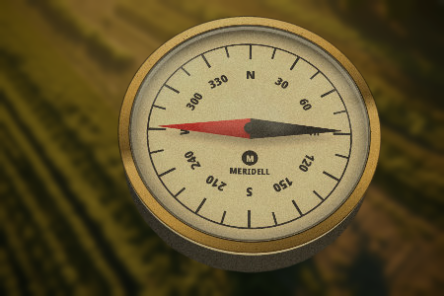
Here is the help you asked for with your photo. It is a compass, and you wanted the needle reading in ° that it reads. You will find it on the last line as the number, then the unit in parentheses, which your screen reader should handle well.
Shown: 270 (°)
